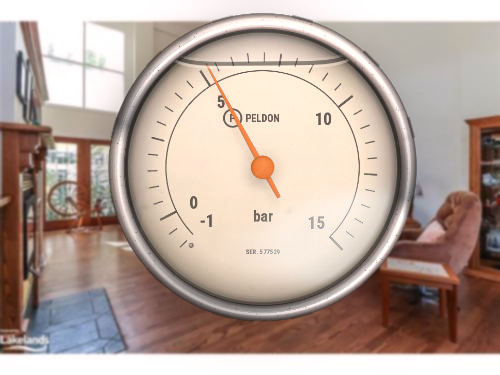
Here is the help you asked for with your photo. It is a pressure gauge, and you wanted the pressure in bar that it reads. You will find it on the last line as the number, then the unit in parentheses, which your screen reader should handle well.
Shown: 5.25 (bar)
